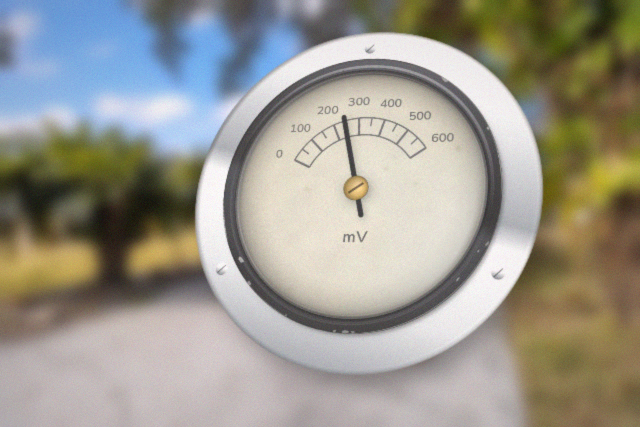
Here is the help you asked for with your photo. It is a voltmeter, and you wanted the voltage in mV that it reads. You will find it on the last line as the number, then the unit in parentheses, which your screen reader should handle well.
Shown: 250 (mV)
